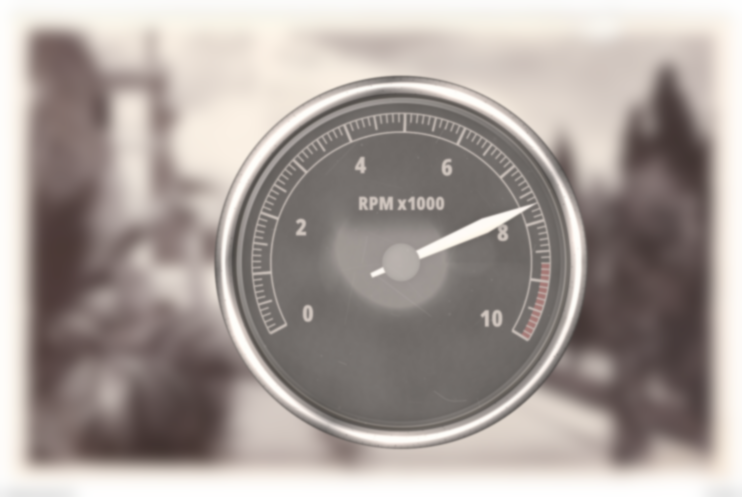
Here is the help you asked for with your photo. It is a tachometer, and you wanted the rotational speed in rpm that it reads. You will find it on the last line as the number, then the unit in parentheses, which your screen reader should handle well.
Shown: 7700 (rpm)
